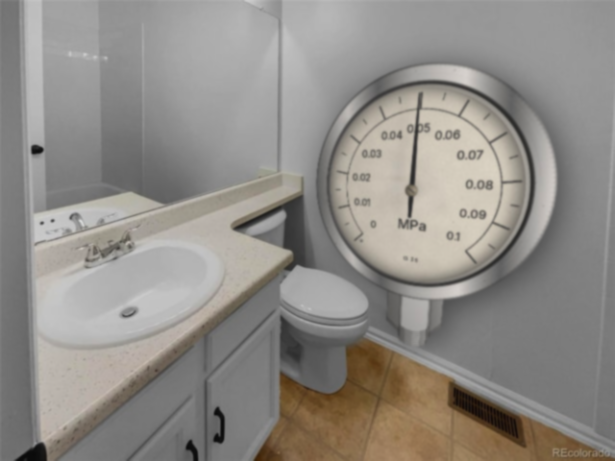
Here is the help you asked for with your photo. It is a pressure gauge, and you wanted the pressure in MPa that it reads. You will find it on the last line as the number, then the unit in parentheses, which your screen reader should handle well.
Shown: 0.05 (MPa)
